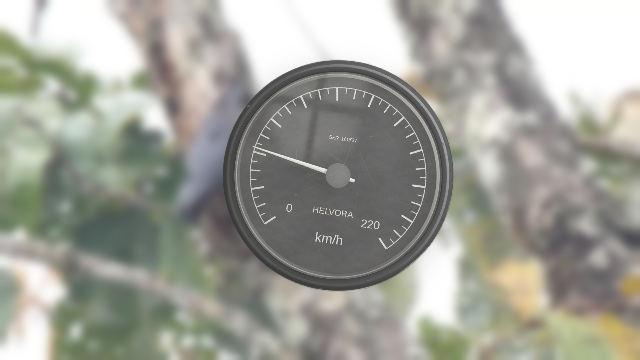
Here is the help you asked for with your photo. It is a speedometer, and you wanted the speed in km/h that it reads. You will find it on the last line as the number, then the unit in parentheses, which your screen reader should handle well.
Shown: 42.5 (km/h)
